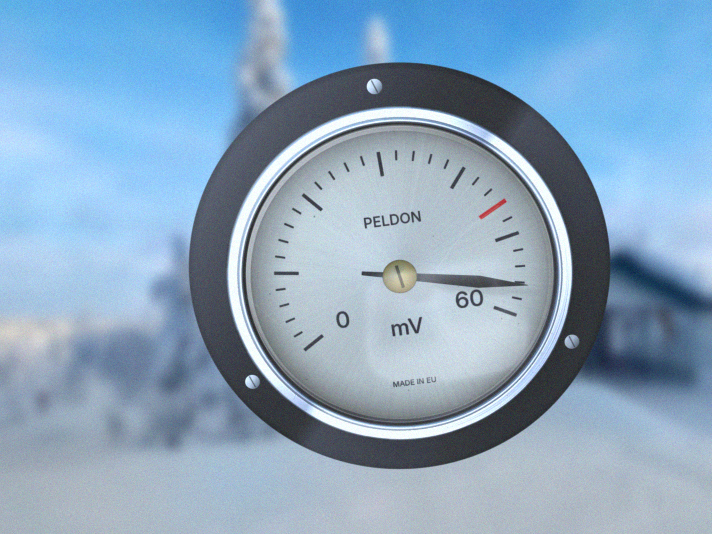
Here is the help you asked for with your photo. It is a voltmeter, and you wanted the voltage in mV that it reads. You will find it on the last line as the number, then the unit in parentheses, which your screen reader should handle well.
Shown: 56 (mV)
